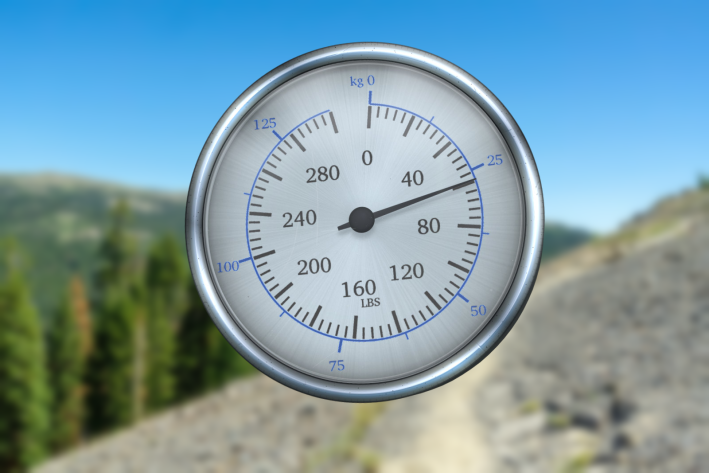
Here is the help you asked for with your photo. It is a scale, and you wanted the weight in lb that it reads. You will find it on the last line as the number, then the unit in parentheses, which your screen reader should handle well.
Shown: 60 (lb)
